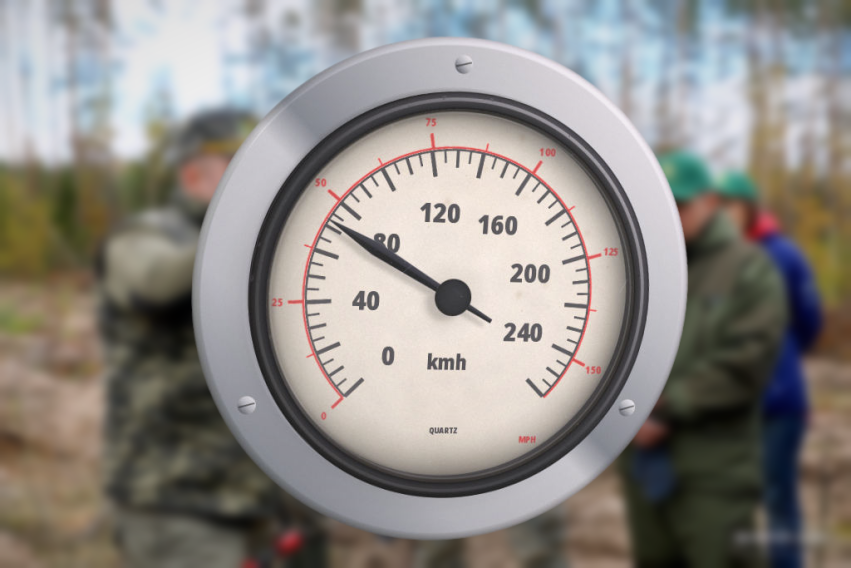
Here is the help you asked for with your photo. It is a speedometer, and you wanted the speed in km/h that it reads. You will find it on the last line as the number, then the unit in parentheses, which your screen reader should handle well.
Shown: 72.5 (km/h)
